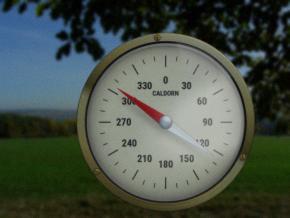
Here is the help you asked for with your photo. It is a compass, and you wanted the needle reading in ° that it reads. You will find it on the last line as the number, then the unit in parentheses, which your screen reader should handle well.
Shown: 305 (°)
